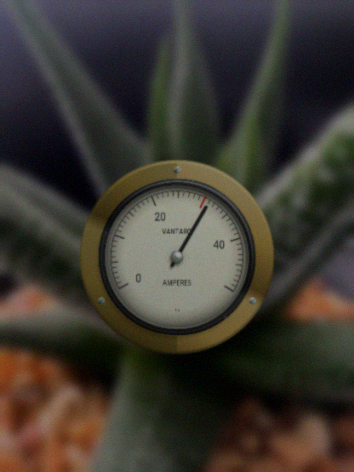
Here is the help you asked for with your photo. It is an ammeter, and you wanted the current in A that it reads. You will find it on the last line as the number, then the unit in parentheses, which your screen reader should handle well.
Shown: 31 (A)
